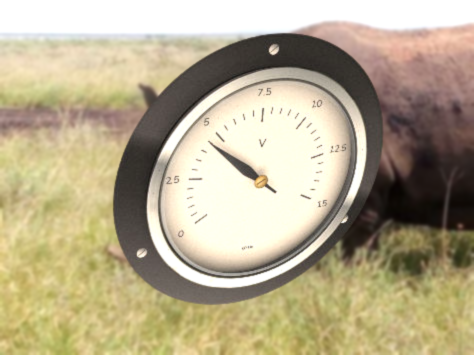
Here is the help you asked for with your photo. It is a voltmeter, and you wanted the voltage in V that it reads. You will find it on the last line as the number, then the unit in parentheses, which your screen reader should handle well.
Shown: 4.5 (V)
